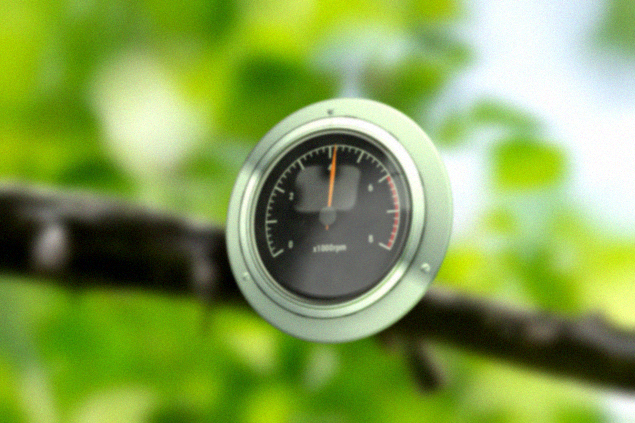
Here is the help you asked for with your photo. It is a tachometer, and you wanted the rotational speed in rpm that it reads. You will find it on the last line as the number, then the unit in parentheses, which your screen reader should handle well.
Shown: 4200 (rpm)
